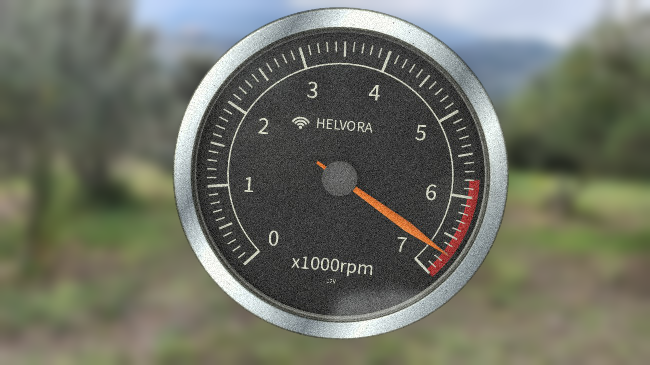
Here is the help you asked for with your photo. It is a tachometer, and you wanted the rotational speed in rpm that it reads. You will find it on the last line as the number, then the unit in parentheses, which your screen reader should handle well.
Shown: 6700 (rpm)
